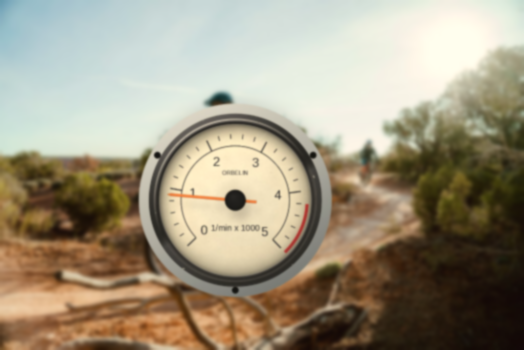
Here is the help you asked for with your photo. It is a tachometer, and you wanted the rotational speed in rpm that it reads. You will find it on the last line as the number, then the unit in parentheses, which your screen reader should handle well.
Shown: 900 (rpm)
